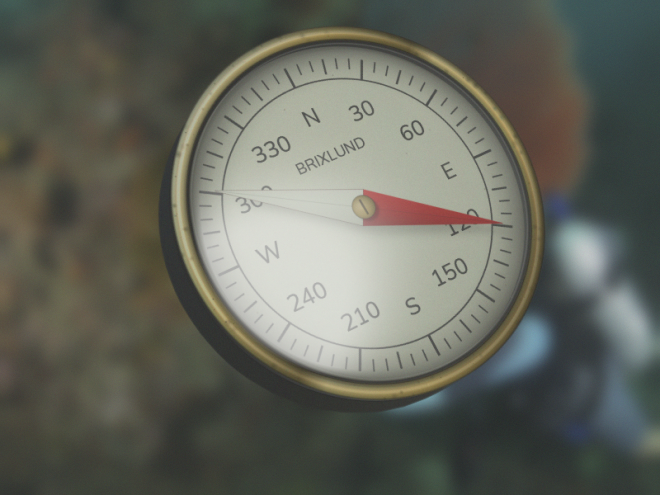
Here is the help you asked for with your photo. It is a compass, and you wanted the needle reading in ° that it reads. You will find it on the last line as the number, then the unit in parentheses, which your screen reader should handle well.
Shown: 120 (°)
